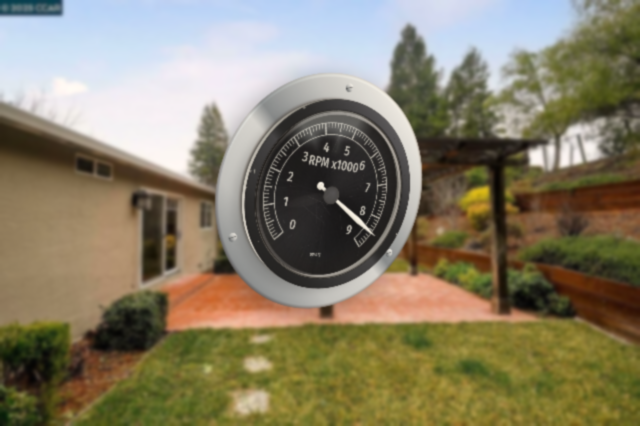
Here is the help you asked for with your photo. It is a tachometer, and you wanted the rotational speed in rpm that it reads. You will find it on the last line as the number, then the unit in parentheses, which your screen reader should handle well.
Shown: 8500 (rpm)
